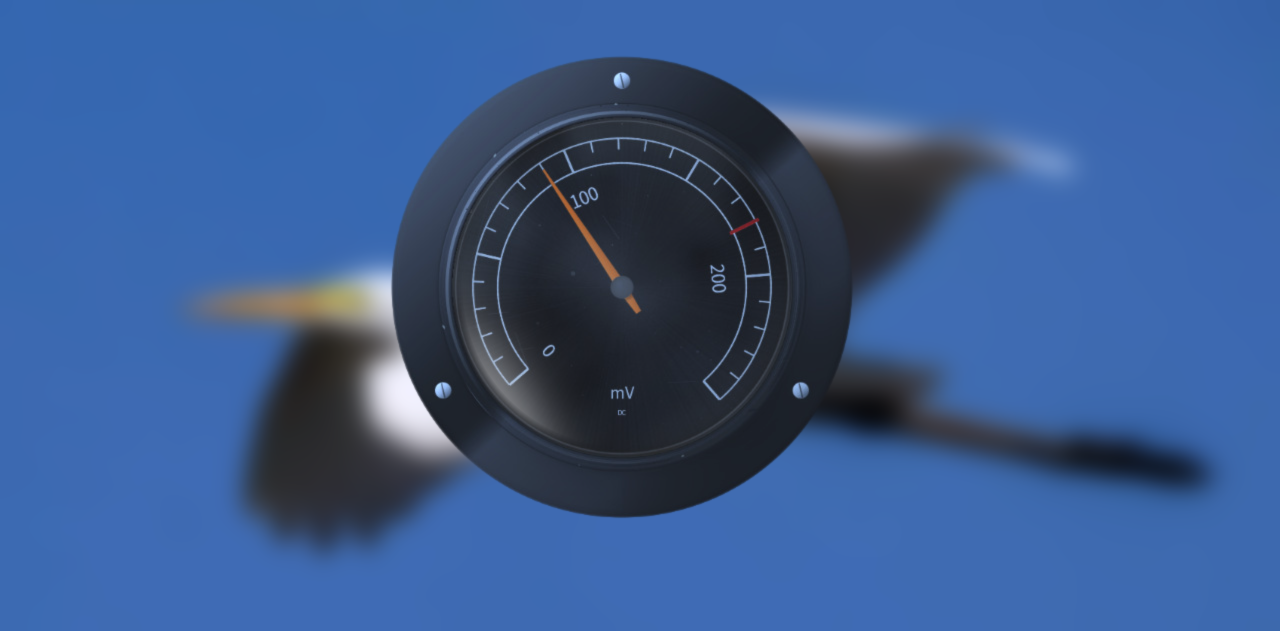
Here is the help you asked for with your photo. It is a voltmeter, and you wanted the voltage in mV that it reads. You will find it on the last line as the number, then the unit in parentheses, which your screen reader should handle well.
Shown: 90 (mV)
